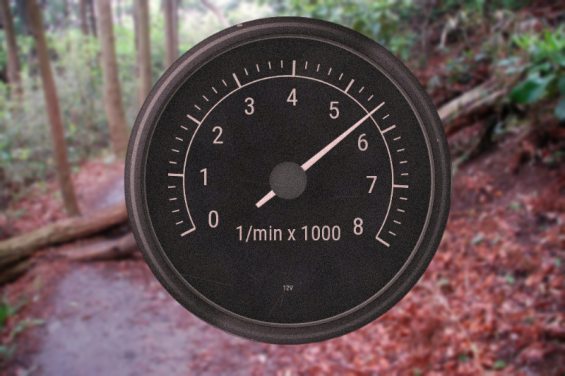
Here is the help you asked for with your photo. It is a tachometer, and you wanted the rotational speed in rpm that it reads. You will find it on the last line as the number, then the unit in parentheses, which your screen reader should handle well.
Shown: 5600 (rpm)
